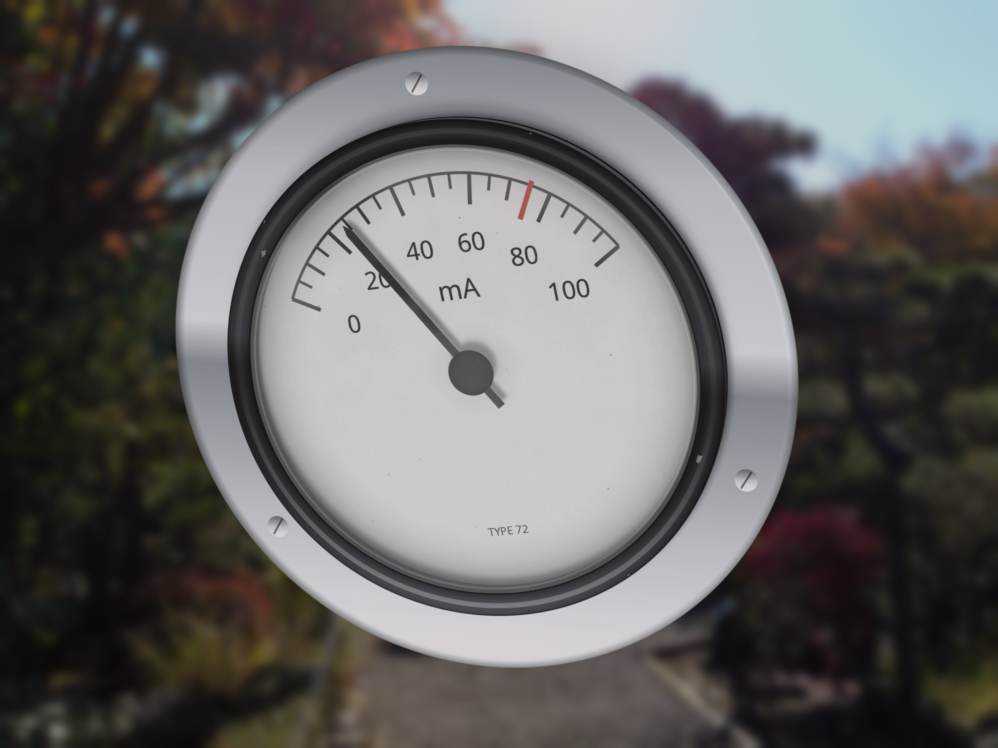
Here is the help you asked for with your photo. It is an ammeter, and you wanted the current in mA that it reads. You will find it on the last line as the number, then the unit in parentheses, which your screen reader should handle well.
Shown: 25 (mA)
